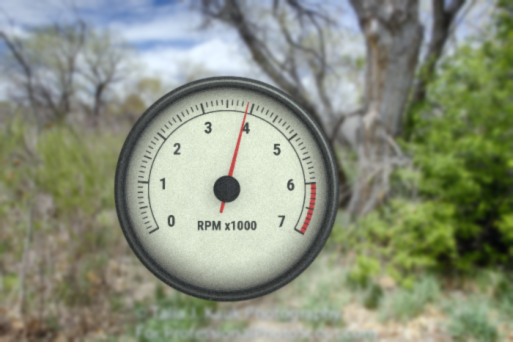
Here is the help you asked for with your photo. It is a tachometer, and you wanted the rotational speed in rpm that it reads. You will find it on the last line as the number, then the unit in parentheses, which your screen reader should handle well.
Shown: 3900 (rpm)
